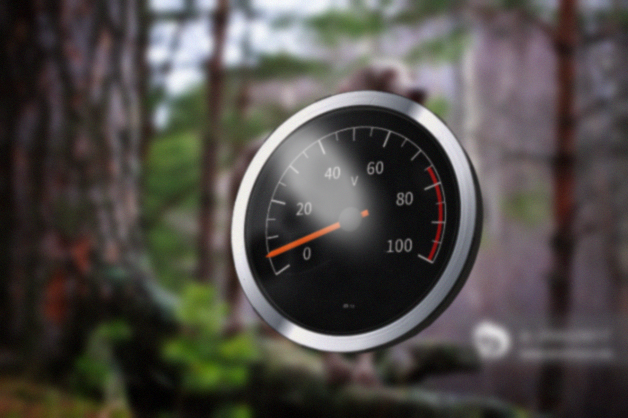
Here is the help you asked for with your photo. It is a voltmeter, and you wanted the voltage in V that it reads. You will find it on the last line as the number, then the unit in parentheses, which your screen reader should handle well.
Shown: 5 (V)
